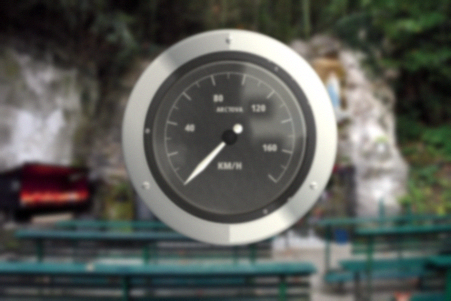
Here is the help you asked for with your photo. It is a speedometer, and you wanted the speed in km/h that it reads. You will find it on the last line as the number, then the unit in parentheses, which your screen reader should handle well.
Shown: 0 (km/h)
